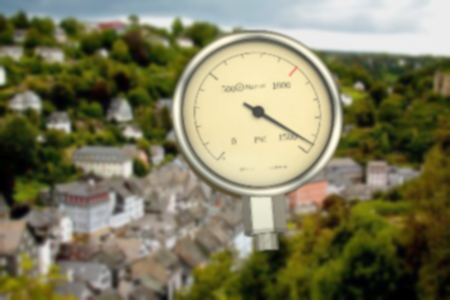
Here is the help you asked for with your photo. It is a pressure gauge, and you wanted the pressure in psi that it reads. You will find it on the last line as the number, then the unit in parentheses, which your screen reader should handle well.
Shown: 1450 (psi)
